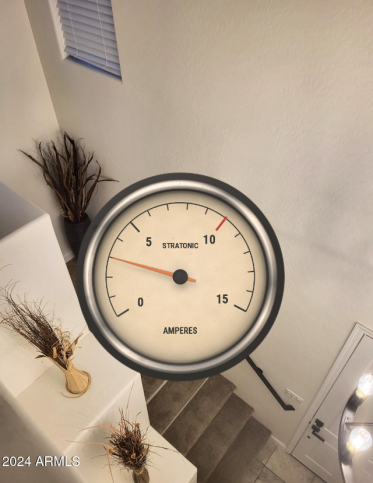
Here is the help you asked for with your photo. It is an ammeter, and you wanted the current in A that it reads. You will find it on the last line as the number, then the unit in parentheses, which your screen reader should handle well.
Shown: 3 (A)
